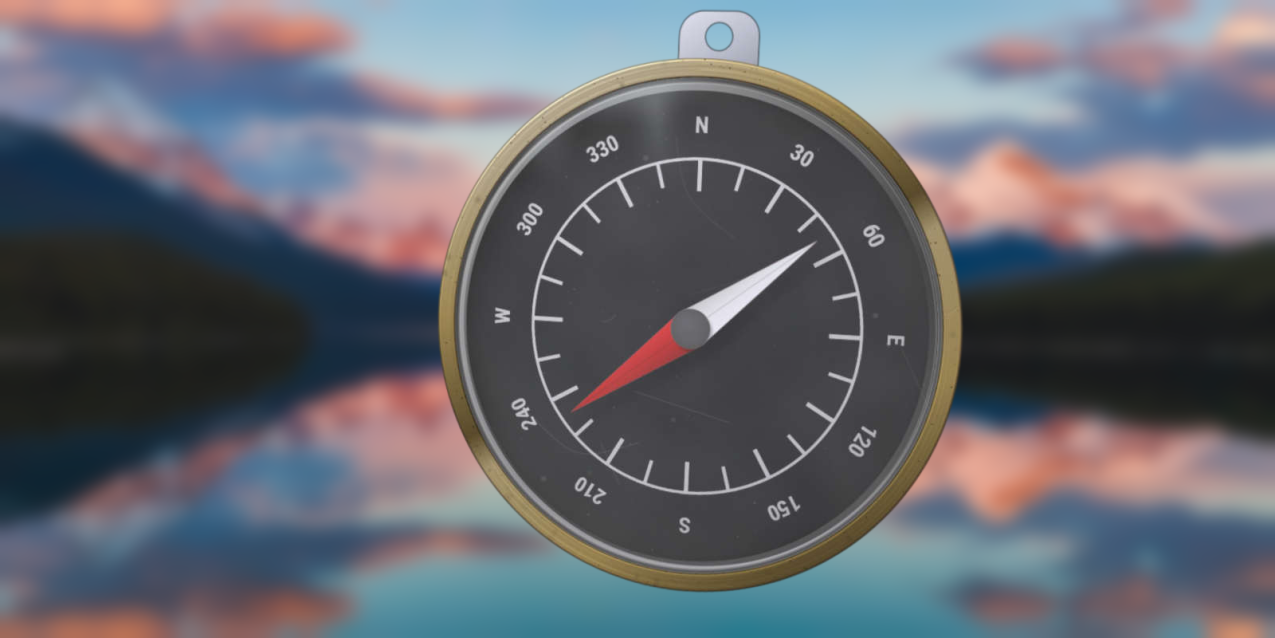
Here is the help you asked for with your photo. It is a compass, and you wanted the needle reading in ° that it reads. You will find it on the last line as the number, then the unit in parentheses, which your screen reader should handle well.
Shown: 232.5 (°)
